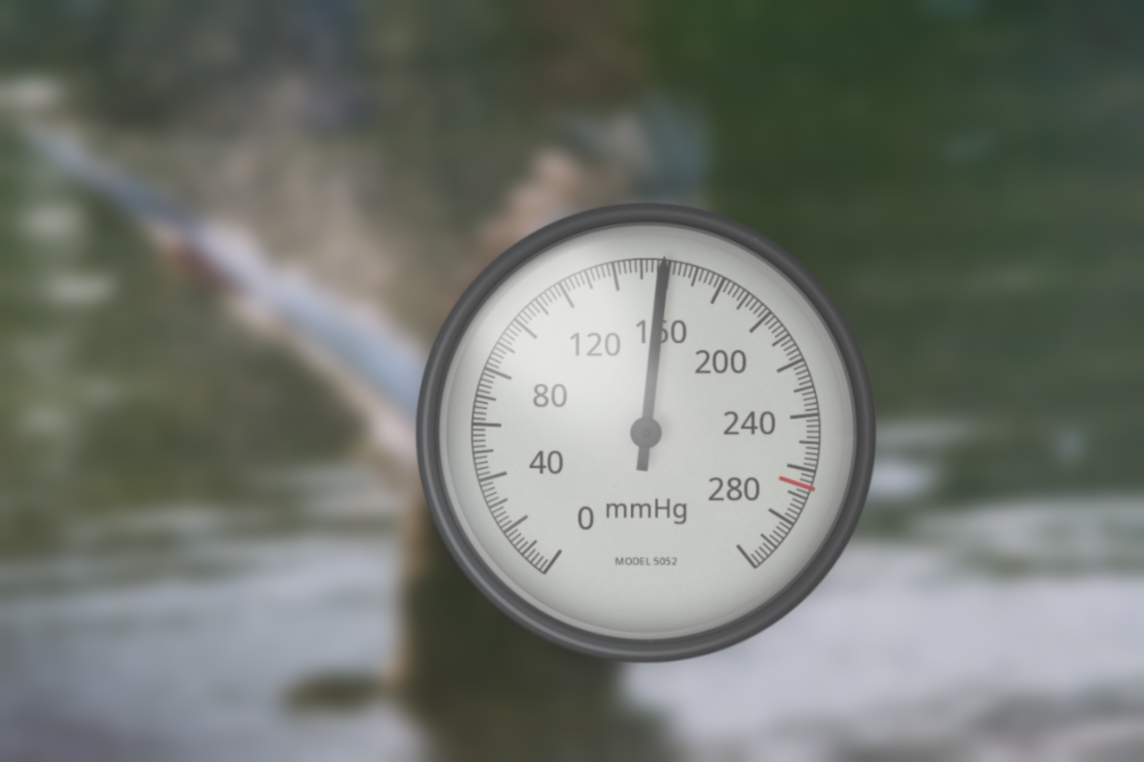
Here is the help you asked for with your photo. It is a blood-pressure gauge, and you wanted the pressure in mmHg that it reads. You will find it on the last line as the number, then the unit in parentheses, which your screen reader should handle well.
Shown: 158 (mmHg)
